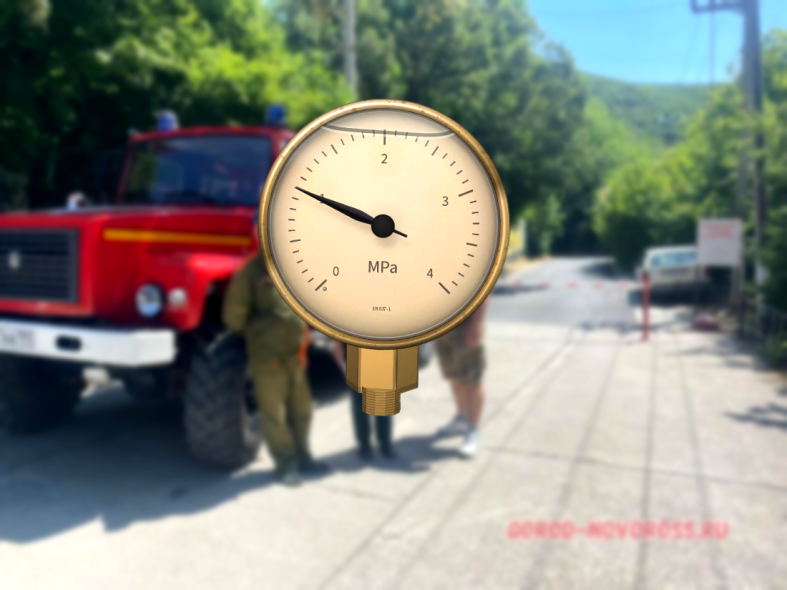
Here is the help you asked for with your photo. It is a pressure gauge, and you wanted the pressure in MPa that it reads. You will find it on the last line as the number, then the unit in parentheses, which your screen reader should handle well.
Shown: 1 (MPa)
